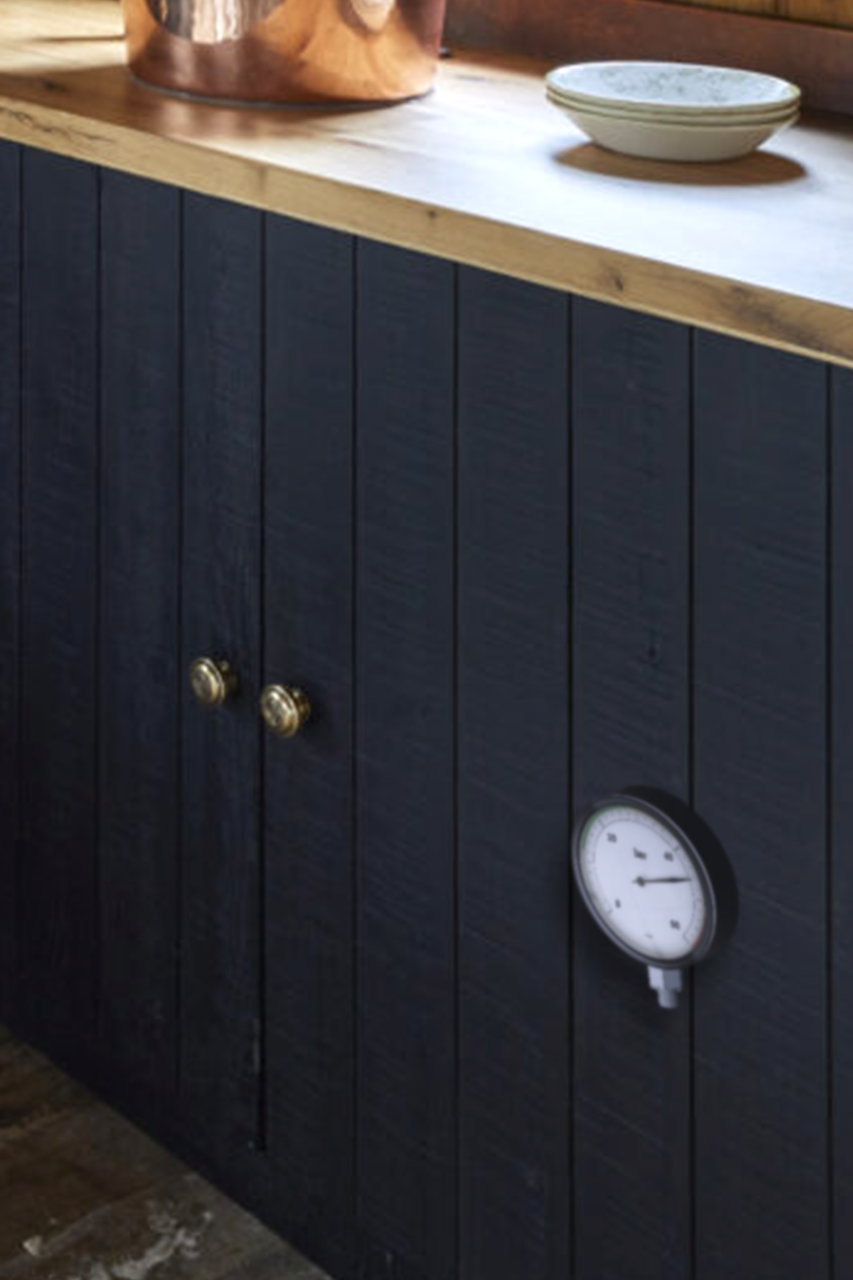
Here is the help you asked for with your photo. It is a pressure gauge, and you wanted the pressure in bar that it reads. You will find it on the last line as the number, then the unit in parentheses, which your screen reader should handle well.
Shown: 46 (bar)
